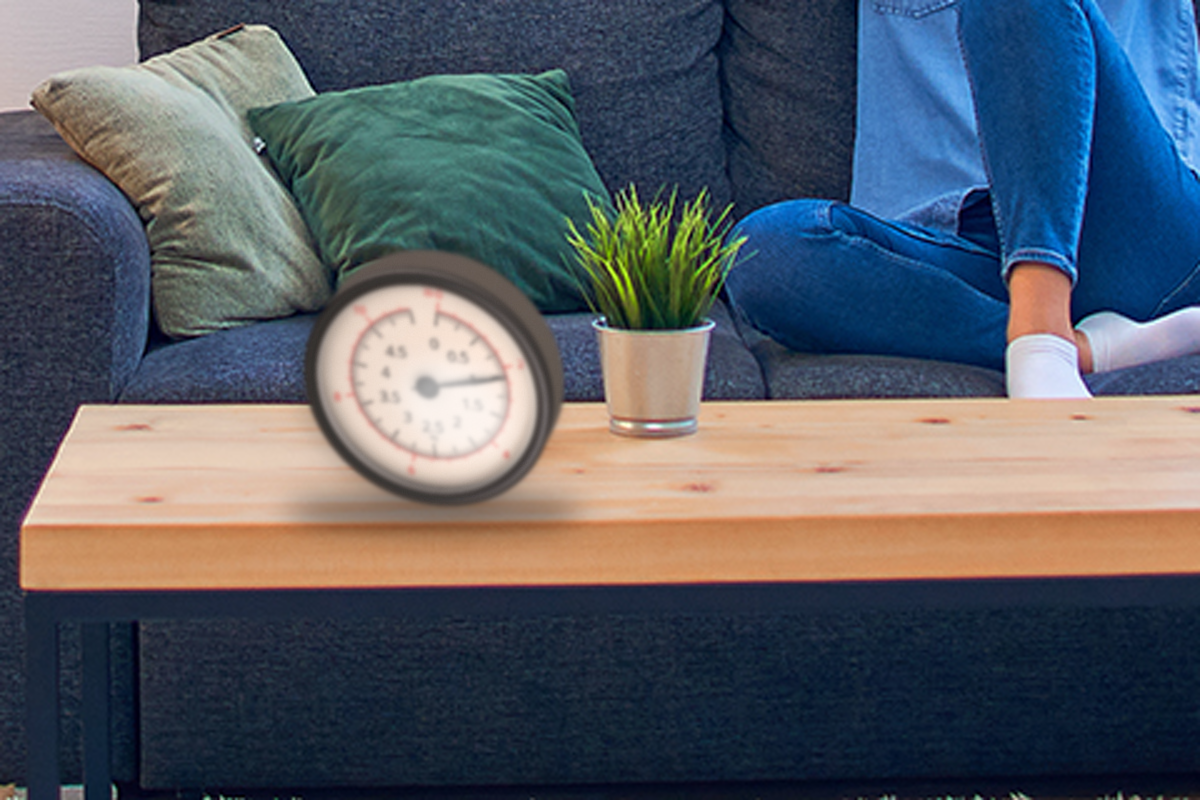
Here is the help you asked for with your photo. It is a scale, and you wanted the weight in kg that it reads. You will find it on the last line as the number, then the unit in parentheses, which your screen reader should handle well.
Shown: 1 (kg)
